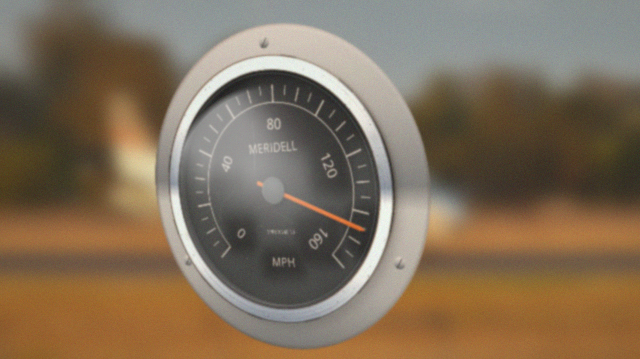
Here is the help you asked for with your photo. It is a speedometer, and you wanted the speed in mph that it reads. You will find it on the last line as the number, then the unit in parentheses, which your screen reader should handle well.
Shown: 145 (mph)
